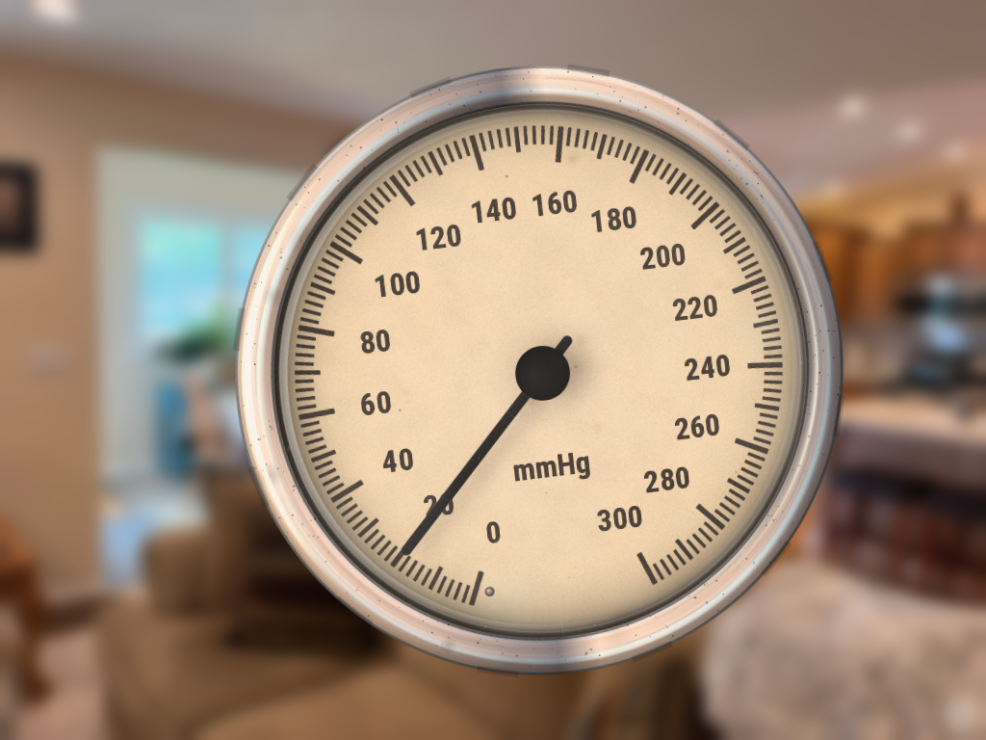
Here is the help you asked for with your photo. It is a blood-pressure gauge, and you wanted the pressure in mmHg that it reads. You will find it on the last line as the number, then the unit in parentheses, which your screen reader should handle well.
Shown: 20 (mmHg)
